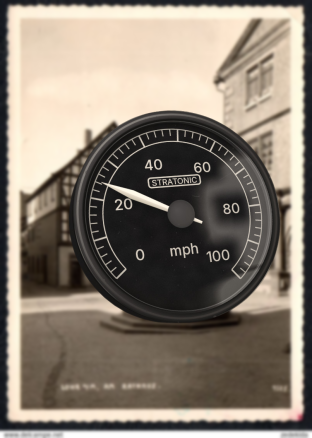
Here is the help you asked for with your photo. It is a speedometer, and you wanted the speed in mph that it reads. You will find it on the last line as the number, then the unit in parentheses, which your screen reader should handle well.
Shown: 24 (mph)
